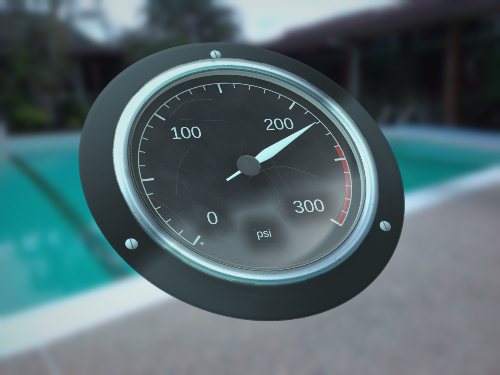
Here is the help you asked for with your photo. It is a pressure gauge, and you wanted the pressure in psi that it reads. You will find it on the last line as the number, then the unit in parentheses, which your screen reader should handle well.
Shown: 220 (psi)
